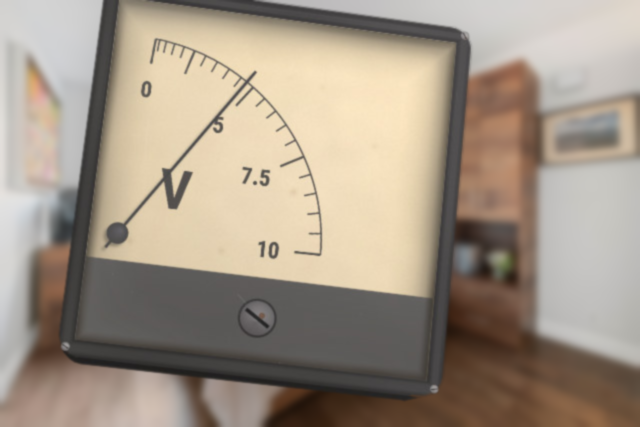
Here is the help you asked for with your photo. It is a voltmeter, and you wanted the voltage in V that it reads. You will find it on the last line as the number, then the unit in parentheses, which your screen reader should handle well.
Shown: 4.75 (V)
